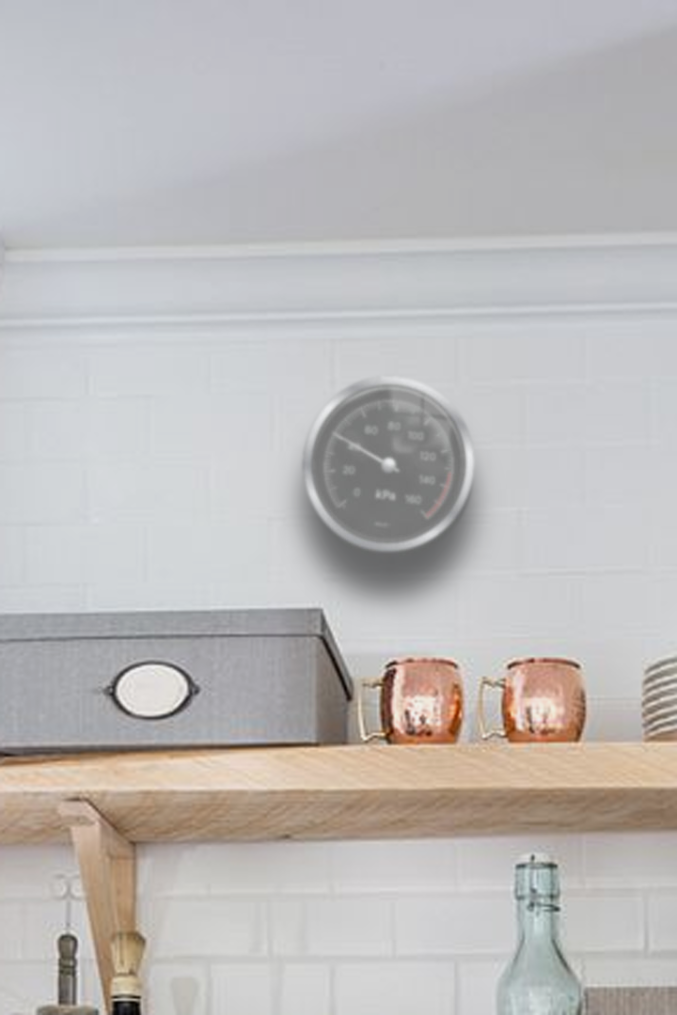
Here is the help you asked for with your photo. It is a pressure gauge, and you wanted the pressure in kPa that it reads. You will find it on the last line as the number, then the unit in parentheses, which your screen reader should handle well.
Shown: 40 (kPa)
